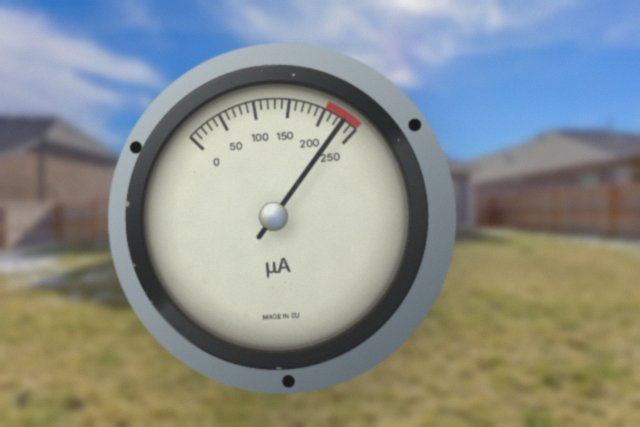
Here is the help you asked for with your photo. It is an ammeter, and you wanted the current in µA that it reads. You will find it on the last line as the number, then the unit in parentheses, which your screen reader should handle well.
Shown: 230 (µA)
